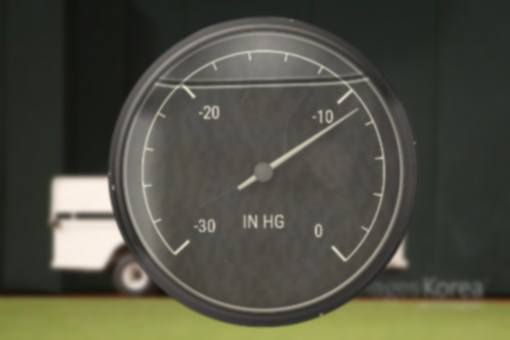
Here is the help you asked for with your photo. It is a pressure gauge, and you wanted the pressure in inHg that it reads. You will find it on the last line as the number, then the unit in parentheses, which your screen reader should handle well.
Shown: -9 (inHg)
